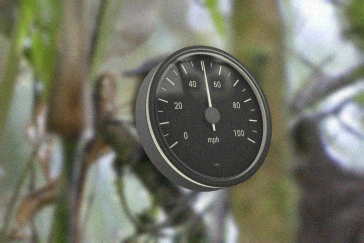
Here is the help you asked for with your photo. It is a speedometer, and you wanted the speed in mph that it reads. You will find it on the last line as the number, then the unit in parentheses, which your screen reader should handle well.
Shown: 50 (mph)
